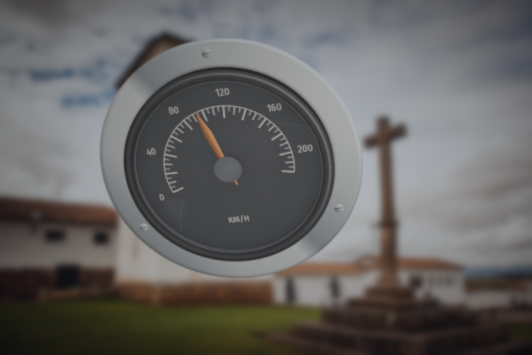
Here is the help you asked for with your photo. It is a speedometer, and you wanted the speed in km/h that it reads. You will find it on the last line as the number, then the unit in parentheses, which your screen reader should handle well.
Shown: 95 (km/h)
